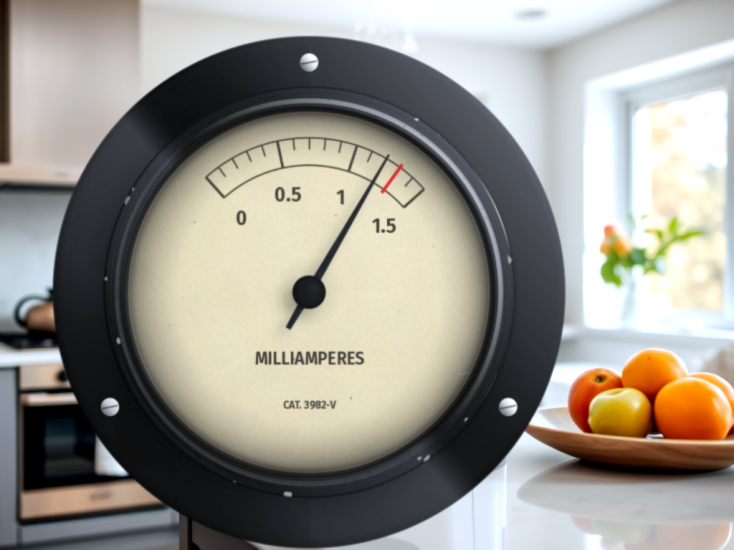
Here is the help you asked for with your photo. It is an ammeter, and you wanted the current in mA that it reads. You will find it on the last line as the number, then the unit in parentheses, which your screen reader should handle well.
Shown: 1.2 (mA)
